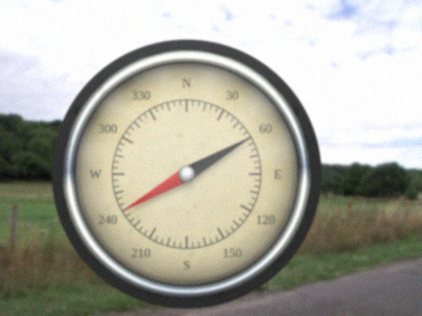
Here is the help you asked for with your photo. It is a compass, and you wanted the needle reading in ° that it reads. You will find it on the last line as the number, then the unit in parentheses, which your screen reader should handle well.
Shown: 240 (°)
